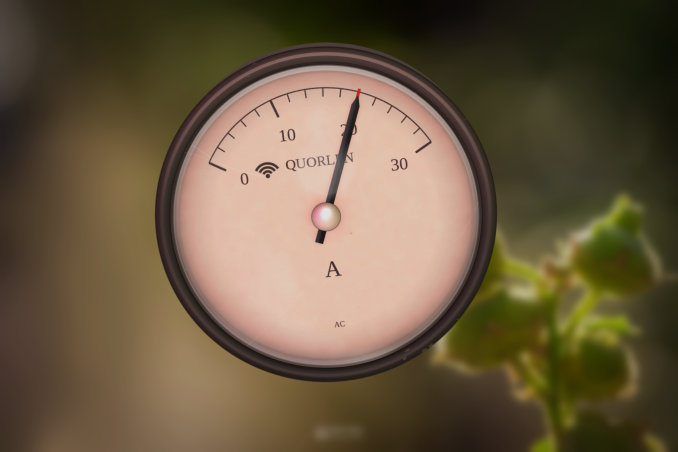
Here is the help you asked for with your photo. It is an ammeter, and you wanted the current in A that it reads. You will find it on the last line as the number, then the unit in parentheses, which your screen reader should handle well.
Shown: 20 (A)
